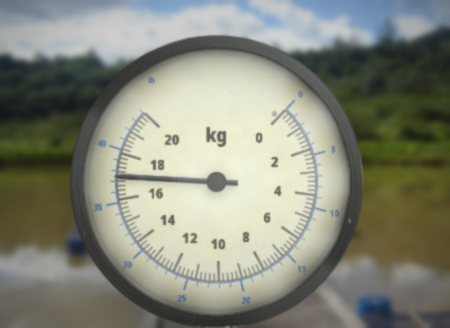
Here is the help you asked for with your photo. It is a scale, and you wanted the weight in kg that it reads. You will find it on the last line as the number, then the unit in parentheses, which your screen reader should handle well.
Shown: 17 (kg)
